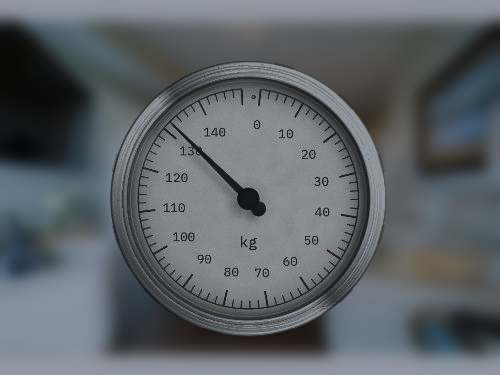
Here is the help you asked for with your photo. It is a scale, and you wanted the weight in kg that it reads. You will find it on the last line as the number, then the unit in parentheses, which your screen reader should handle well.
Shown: 132 (kg)
